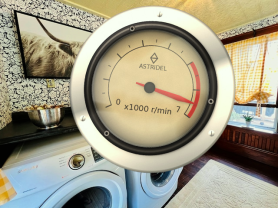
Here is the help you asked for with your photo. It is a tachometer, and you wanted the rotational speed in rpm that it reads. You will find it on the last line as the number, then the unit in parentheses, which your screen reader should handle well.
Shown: 6500 (rpm)
